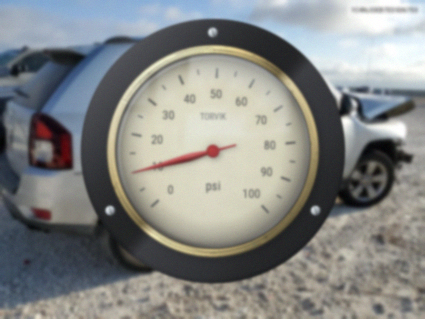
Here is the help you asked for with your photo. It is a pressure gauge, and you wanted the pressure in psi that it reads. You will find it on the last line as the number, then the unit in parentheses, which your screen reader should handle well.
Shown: 10 (psi)
